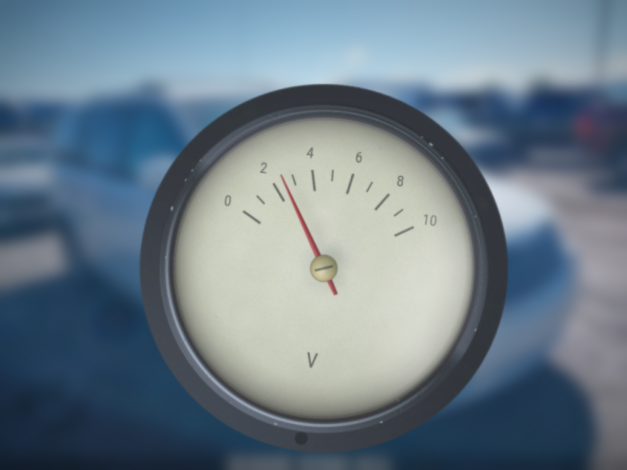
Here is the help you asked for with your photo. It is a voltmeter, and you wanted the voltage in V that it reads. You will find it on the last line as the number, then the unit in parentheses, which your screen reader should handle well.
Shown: 2.5 (V)
